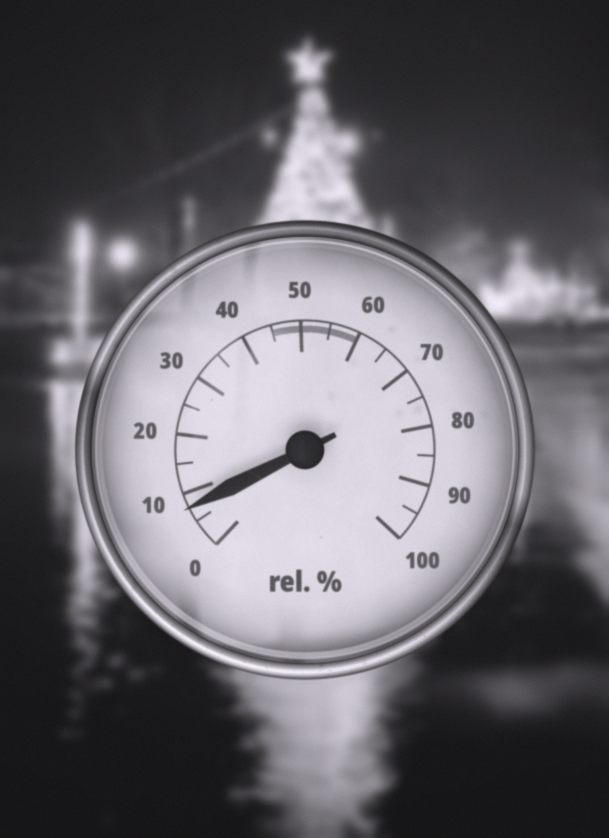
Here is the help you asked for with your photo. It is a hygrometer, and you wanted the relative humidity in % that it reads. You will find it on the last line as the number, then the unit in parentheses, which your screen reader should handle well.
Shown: 7.5 (%)
